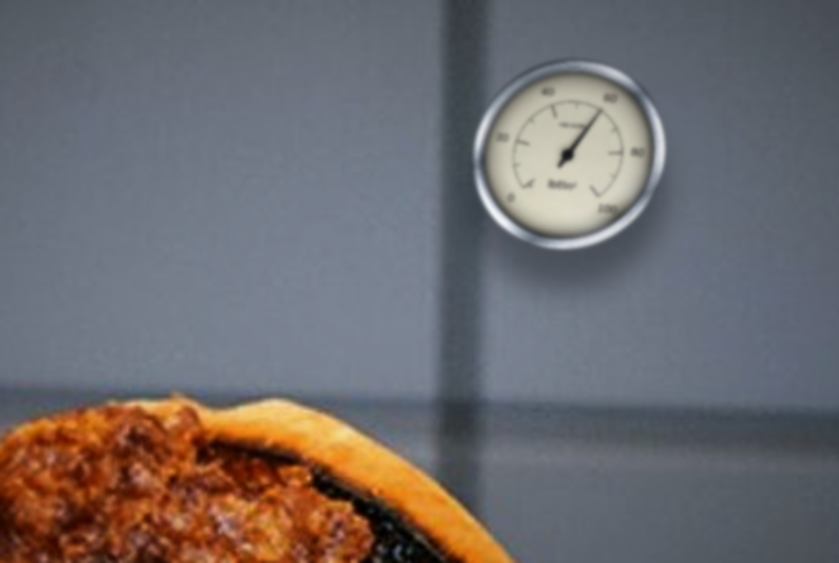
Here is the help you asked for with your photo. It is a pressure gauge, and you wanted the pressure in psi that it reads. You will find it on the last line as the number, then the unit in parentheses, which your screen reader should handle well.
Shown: 60 (psi)
